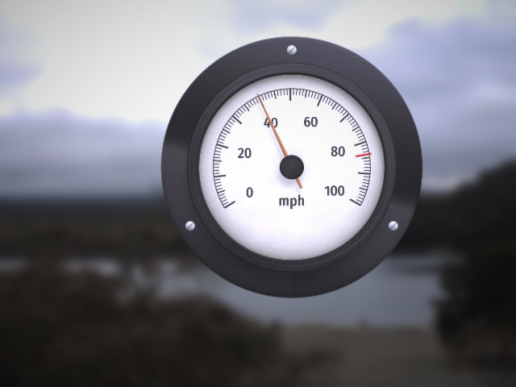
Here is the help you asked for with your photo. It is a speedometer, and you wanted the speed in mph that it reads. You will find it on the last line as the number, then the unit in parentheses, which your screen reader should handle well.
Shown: 40 (mph)
